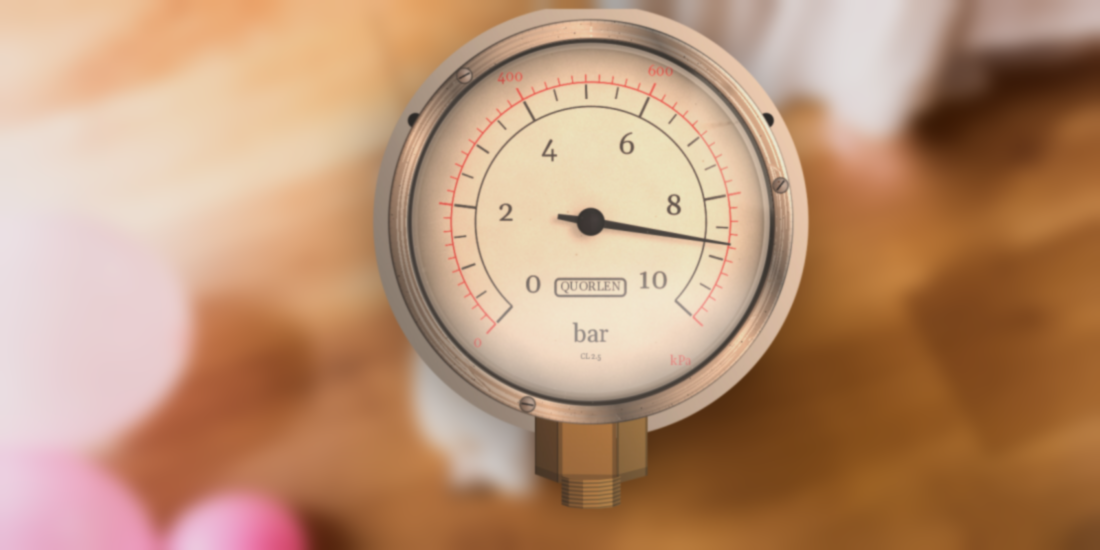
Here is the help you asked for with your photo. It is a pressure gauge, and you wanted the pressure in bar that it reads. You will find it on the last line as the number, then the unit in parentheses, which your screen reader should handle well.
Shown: 8.75 (bar)
